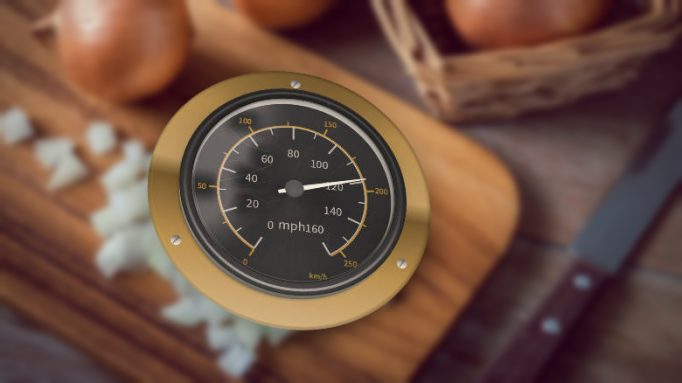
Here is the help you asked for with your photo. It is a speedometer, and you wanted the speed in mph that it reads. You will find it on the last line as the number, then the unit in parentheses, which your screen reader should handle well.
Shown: 120 (mph)
